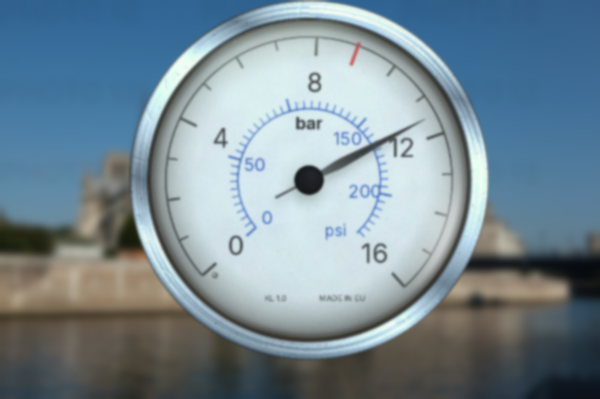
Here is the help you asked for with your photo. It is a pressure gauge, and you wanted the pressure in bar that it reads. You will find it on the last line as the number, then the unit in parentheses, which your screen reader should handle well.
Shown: 11.5 (bar)
